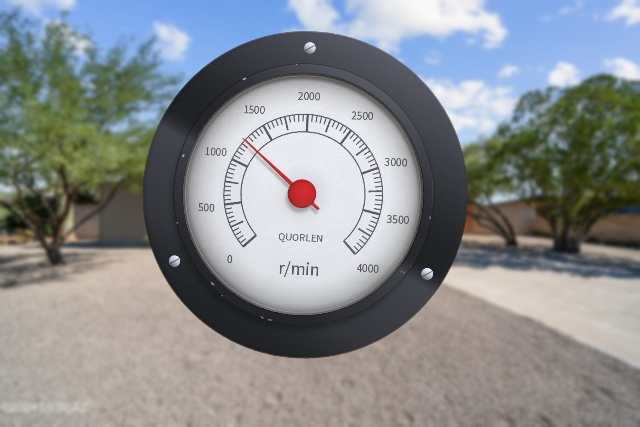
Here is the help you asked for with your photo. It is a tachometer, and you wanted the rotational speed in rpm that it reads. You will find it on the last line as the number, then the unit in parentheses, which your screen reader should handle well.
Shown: 1250 (rpm)
